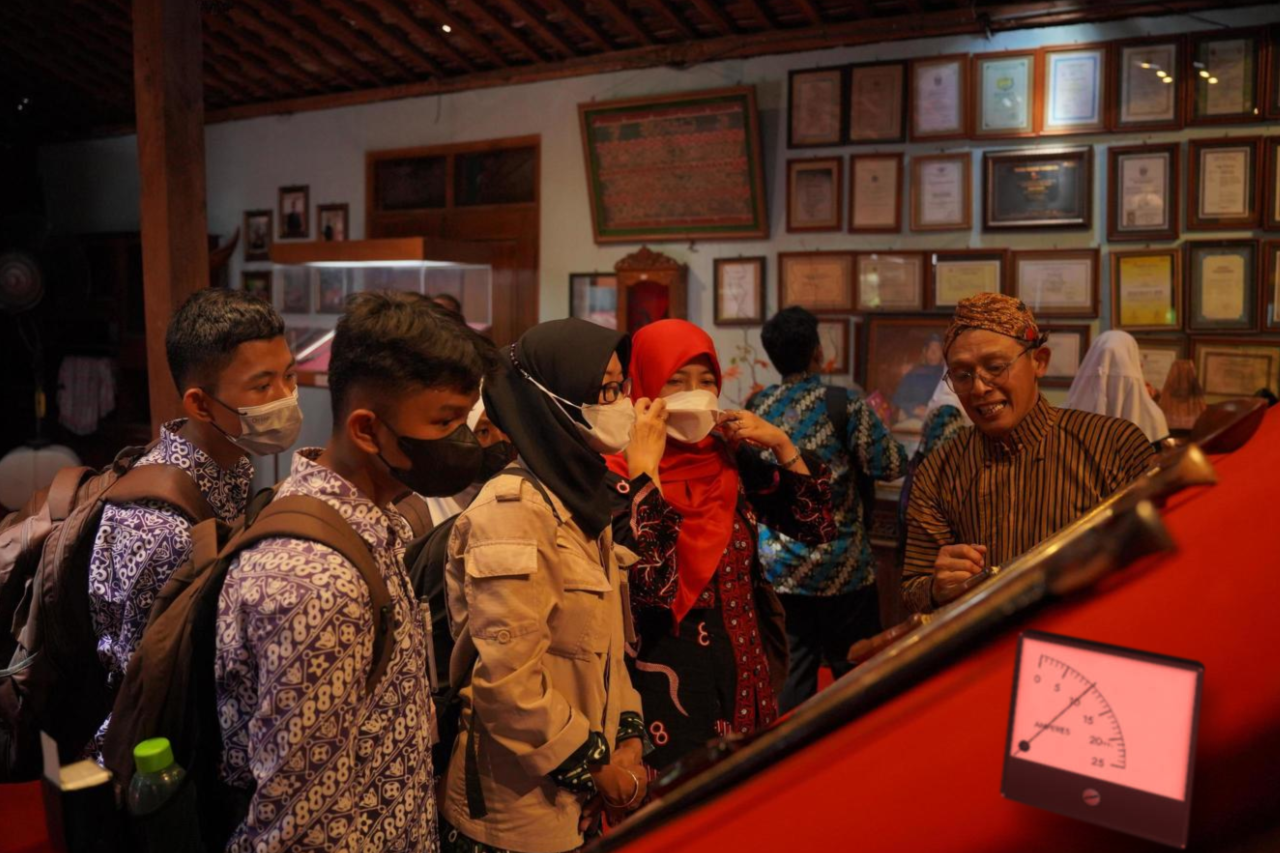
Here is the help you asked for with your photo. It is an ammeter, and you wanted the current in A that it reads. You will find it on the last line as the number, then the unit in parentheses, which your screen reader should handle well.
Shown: 10 (A)
